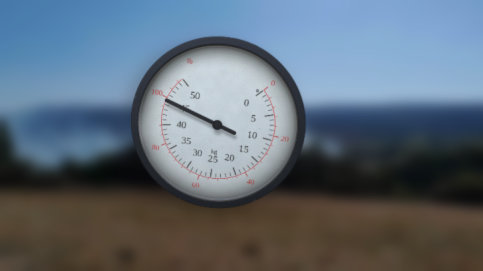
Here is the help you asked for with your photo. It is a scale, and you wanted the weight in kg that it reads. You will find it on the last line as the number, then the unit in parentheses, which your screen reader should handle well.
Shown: 45 (kg)
